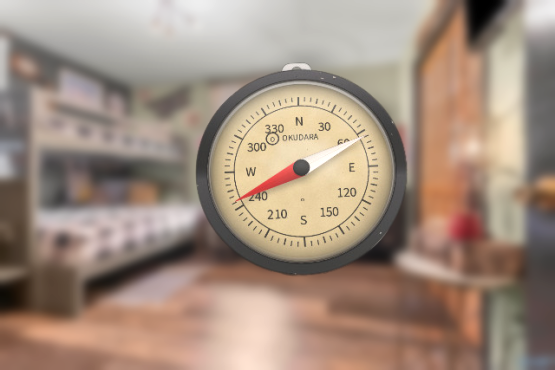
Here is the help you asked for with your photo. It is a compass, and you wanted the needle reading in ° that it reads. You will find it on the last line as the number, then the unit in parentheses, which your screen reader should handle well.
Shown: 245 (°)
